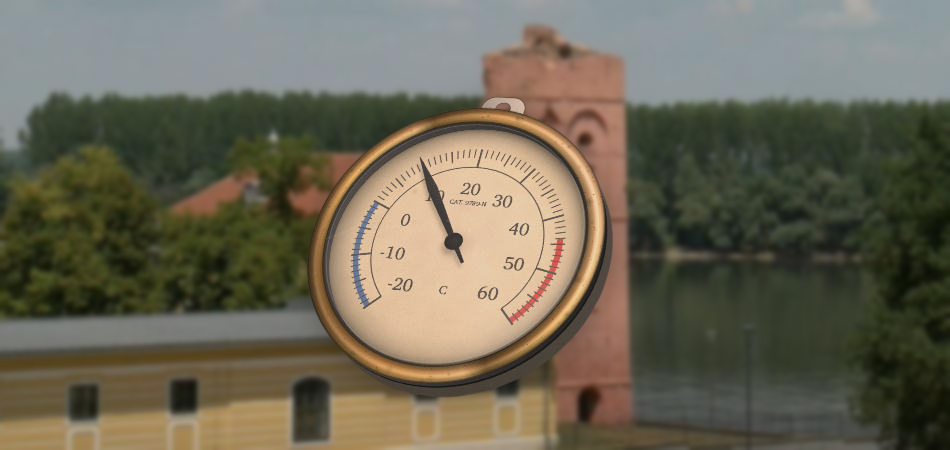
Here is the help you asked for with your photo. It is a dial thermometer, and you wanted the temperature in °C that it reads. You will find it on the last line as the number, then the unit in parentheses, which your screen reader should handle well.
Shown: 10 (°C)
